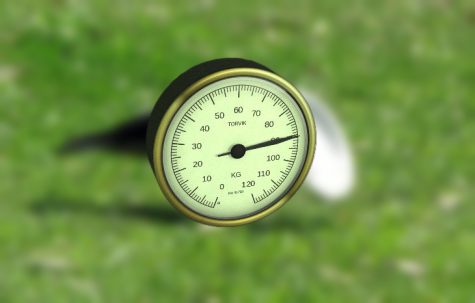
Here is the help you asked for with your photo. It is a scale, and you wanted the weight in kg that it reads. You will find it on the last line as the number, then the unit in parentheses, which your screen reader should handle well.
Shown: 90 (kg)
